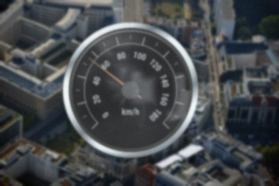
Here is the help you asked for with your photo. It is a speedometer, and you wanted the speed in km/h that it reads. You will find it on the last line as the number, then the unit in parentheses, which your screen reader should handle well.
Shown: 55 (km/h)
